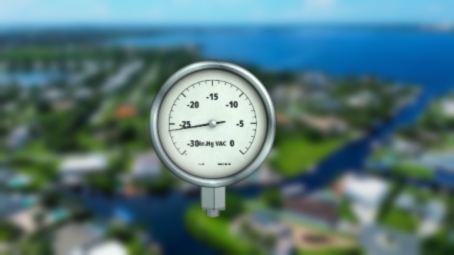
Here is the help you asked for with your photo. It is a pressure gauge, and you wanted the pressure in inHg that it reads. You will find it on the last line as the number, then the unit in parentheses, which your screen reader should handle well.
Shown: -26 (inHg)
